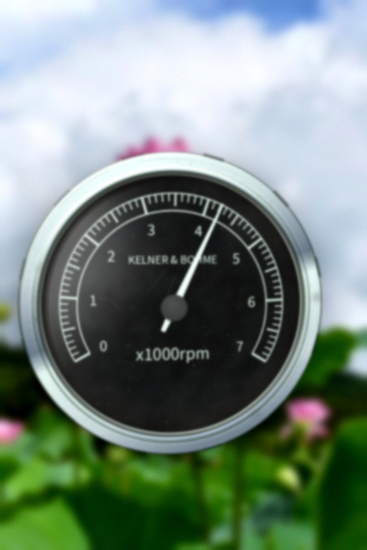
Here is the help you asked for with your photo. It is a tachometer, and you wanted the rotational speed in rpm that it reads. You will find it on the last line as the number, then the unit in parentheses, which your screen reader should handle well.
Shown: 4200 (rpm)
